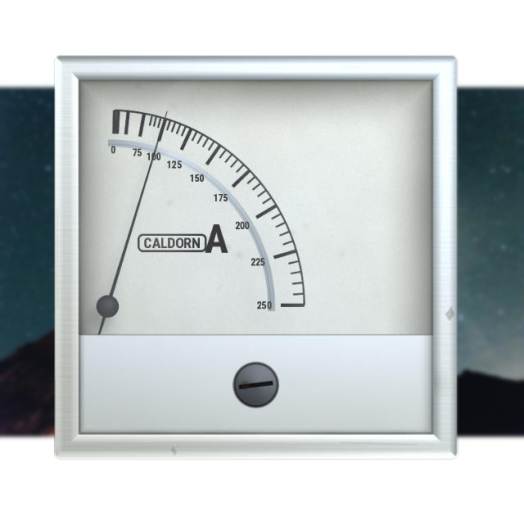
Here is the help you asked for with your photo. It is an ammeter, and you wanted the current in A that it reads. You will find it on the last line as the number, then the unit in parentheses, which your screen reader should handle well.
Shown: 100 (A)
